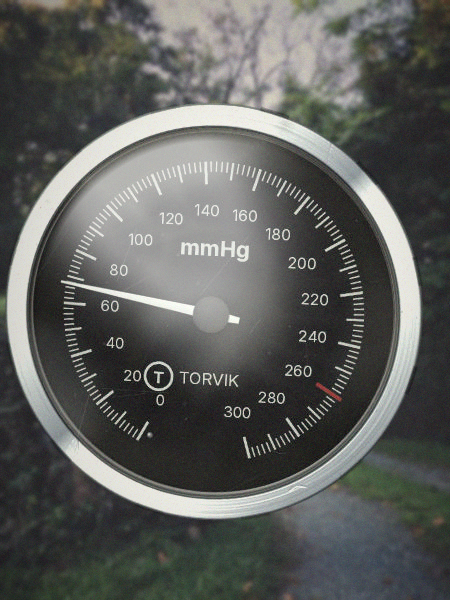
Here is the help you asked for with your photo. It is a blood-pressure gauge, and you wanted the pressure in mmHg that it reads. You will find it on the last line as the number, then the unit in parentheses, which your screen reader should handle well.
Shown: 68 (mmHg)
